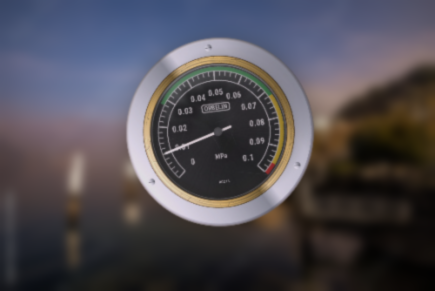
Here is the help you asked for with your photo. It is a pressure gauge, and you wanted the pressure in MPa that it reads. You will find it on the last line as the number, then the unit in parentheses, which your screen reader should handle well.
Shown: 0.01 (MPa)
